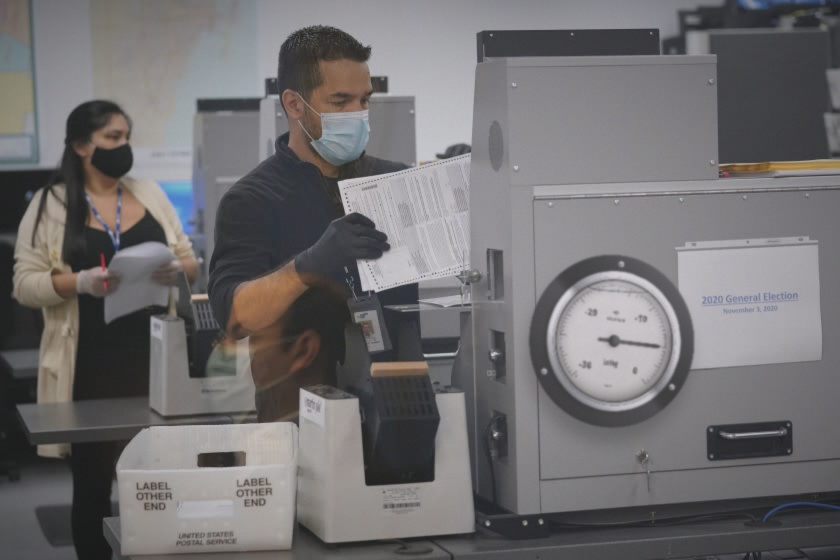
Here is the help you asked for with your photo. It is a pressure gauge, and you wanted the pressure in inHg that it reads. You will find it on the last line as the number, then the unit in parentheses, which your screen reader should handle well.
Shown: -5 (inHg)
